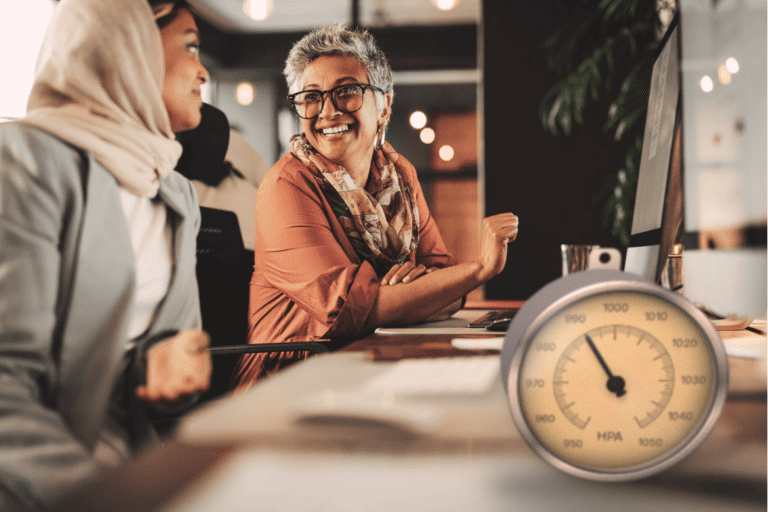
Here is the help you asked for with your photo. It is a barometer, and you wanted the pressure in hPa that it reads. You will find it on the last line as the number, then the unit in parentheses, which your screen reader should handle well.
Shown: 990 (hPa)
